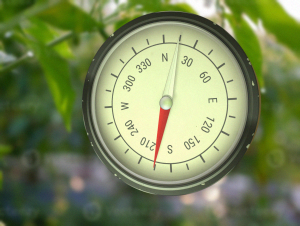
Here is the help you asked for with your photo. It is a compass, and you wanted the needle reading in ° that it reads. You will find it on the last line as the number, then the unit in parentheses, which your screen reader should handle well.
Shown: 195 (°)
